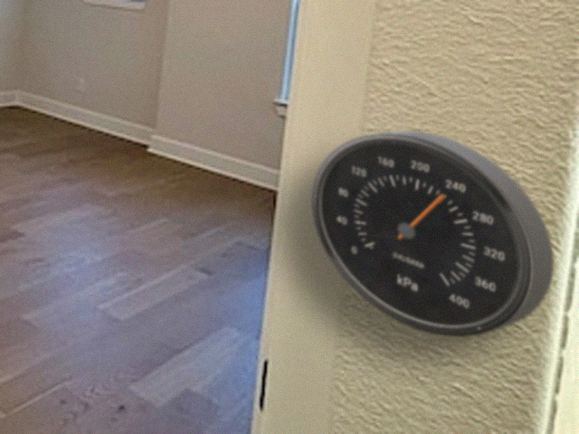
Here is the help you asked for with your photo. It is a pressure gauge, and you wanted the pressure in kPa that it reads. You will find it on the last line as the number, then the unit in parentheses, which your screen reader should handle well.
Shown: 240 (kPa)
